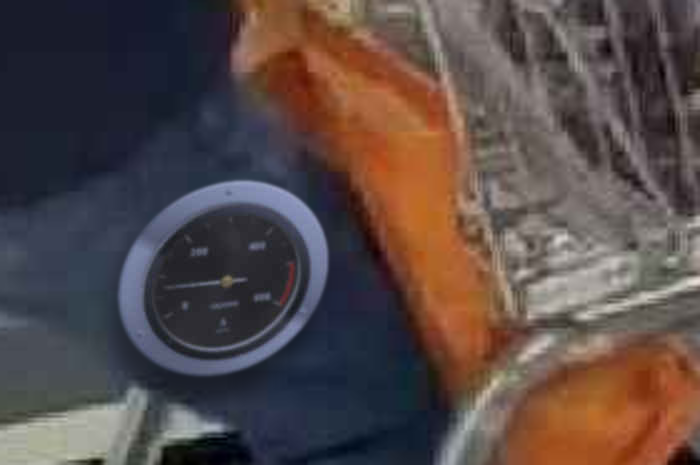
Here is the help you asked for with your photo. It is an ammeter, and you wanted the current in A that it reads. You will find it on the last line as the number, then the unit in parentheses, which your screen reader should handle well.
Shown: 75 (A)
